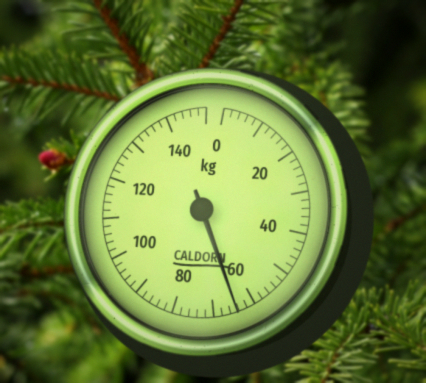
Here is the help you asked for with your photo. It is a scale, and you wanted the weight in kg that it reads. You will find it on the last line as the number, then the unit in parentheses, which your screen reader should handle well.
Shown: 64 (kg)
